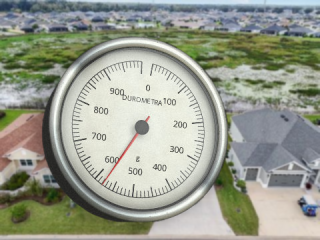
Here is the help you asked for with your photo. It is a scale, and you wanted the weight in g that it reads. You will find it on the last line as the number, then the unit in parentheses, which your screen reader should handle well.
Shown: 580 (g)
